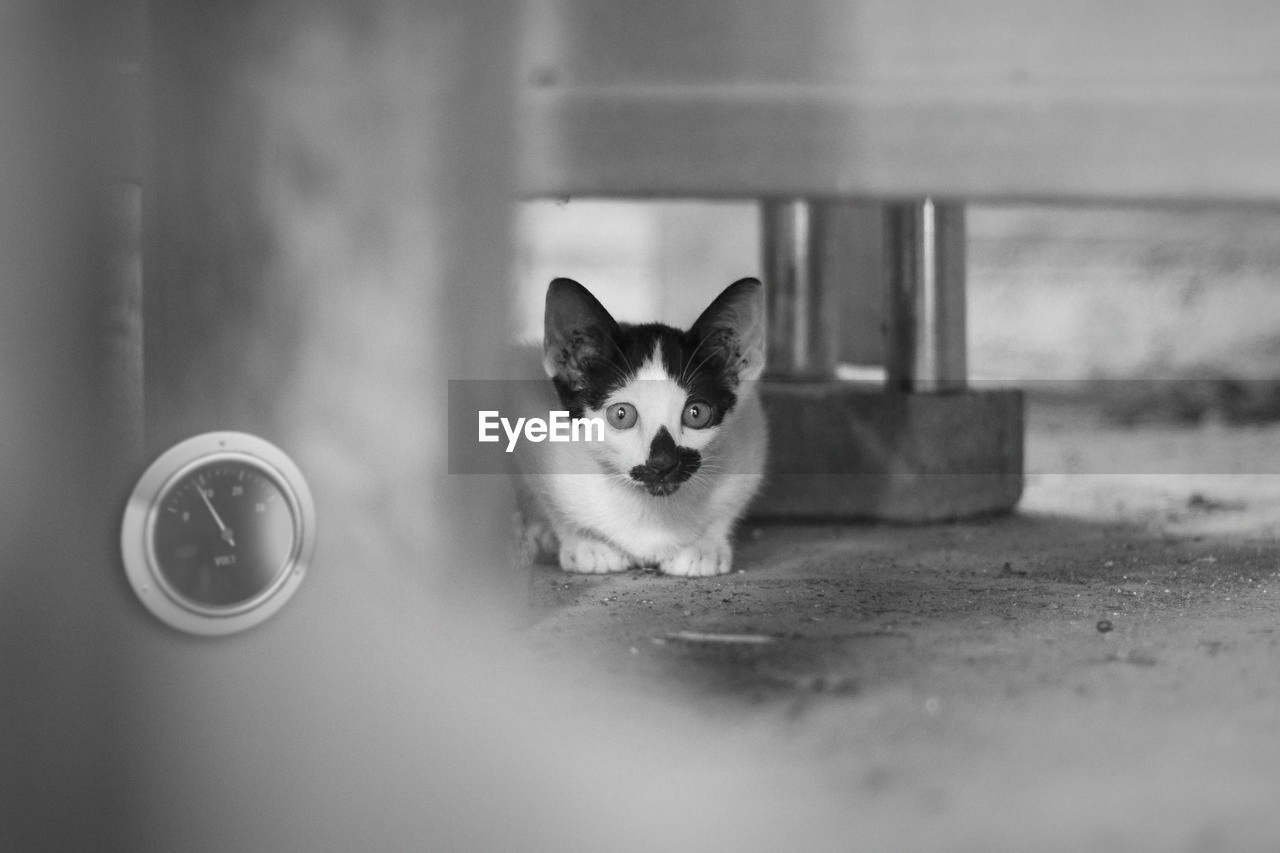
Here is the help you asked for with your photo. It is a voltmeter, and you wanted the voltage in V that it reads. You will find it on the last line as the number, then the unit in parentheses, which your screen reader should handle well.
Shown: 8 (V)
